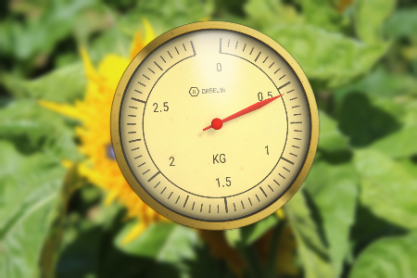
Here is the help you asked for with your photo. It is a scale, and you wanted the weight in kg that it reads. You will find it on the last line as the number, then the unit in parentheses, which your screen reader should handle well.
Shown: 0.55 (kg)
